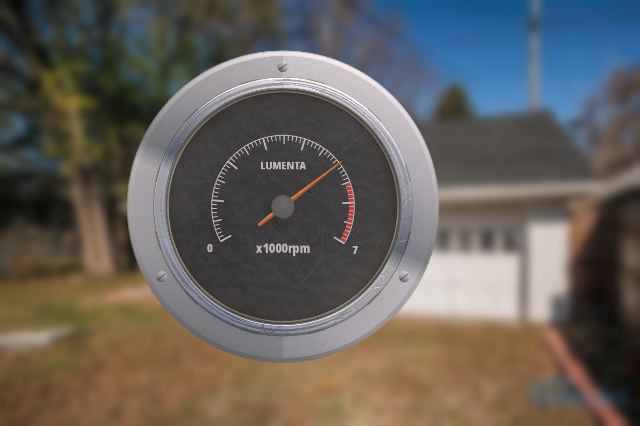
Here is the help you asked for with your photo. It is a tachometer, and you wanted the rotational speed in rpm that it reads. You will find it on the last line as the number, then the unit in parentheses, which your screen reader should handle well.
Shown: 5000 (rpm)
